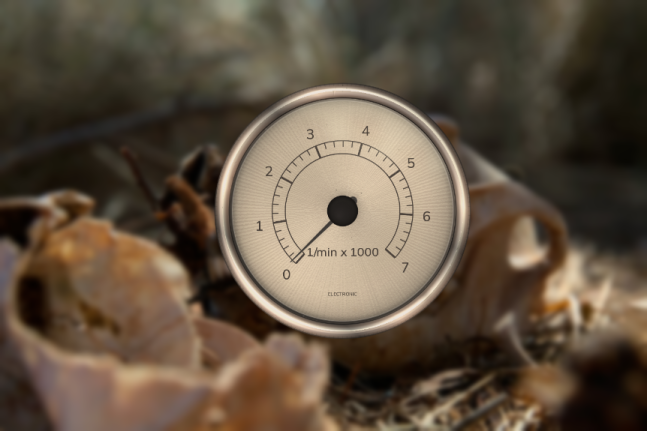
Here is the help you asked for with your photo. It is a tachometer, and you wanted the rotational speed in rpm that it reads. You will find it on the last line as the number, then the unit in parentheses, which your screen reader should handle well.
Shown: 100 (rpm)
